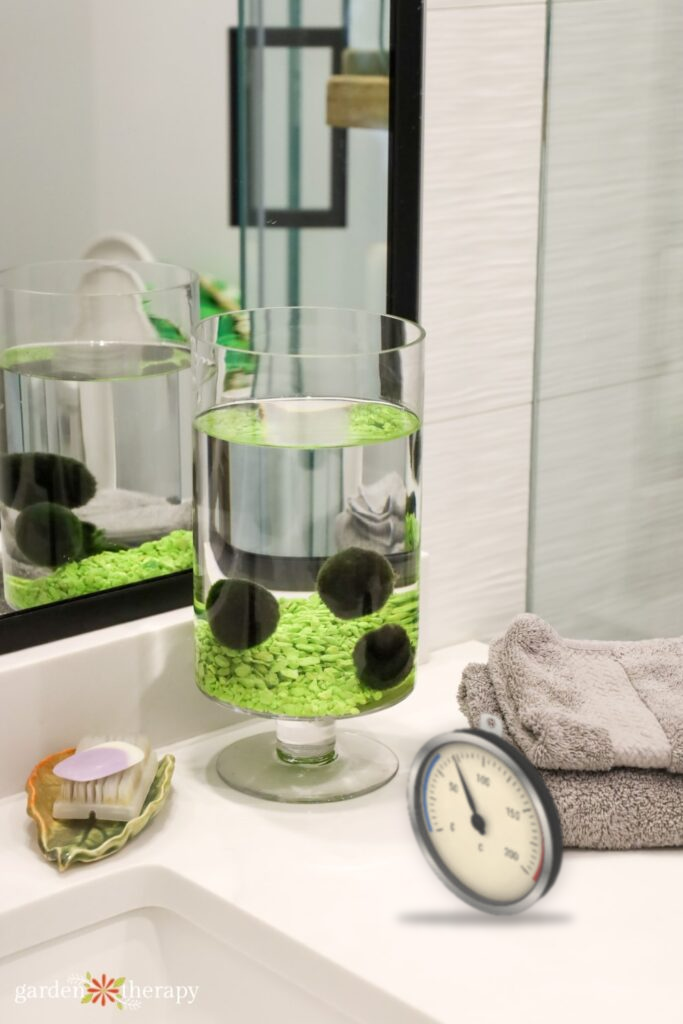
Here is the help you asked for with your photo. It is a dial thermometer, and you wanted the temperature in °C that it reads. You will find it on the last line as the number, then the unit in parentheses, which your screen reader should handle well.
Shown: 75 (°C)
